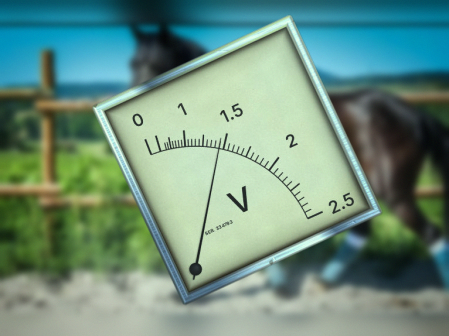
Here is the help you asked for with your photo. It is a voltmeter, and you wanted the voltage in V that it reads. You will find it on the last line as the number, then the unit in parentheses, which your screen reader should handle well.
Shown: 1.45 (V)
